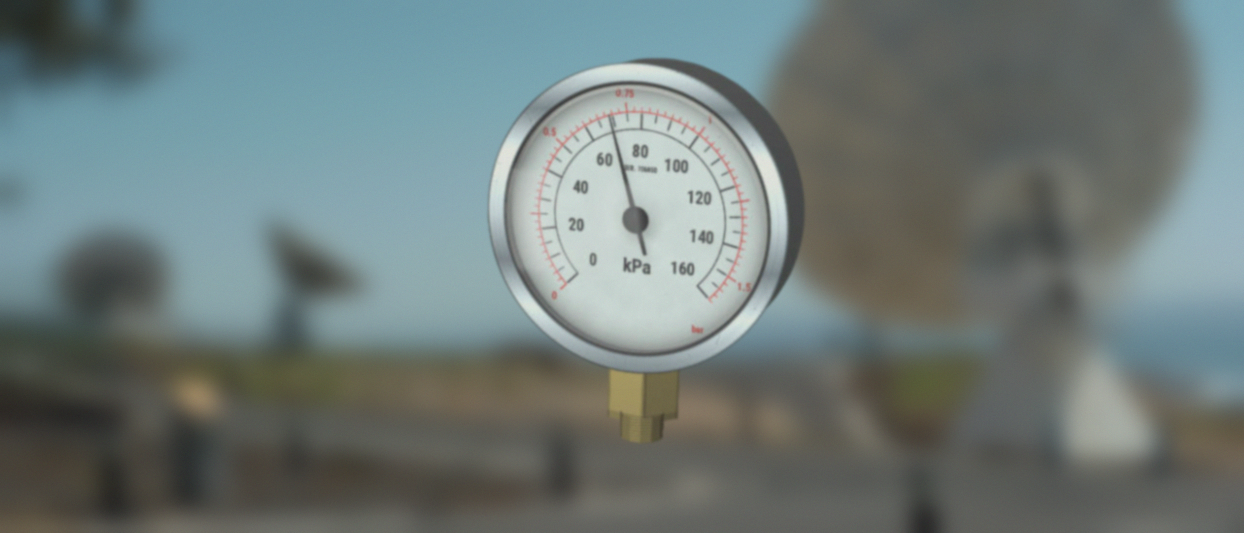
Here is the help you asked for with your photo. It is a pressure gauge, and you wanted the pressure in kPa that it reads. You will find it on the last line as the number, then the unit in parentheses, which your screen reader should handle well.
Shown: 70 (kPa)
